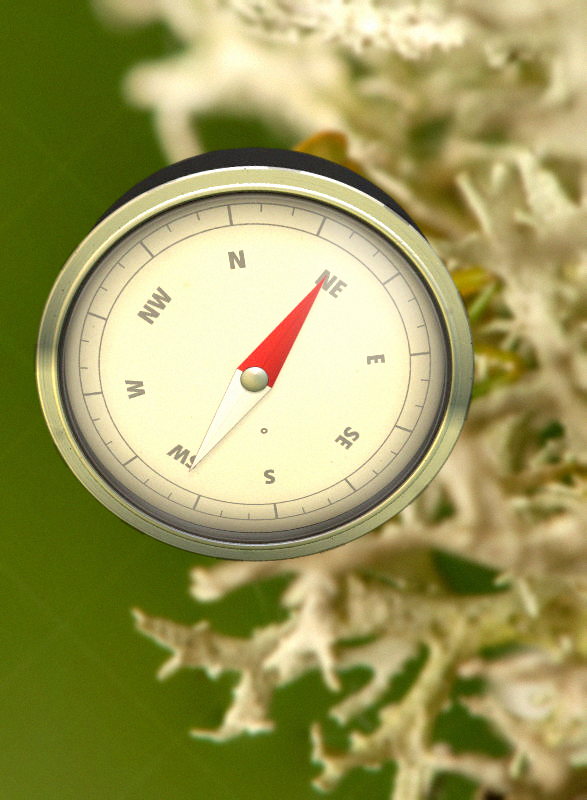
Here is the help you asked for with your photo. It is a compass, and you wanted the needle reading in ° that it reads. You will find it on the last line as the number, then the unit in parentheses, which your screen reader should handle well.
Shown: 40 (°)
